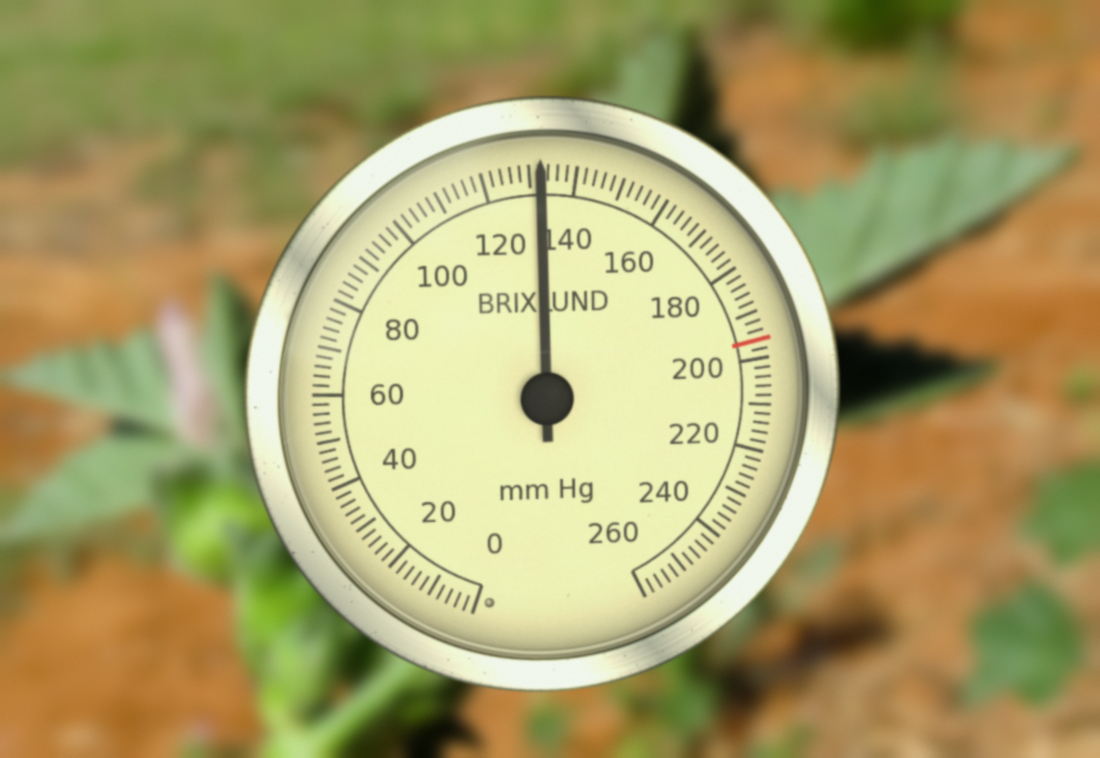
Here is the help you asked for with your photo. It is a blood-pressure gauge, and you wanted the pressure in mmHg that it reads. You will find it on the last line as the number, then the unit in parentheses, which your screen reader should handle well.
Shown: 132 (mmHg)
